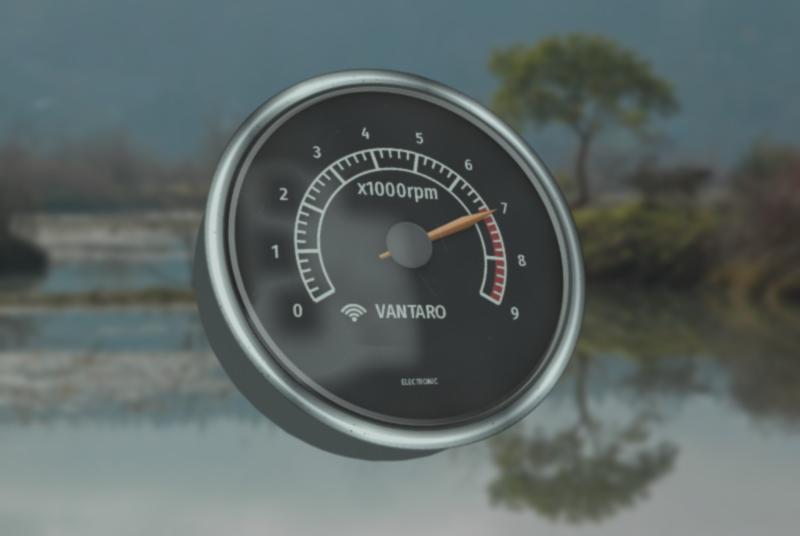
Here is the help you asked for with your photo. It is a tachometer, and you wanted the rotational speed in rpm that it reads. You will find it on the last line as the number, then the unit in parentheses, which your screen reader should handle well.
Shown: 7000 (rpm)
